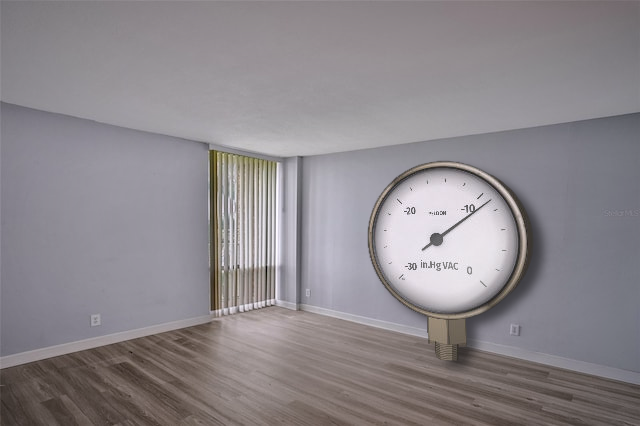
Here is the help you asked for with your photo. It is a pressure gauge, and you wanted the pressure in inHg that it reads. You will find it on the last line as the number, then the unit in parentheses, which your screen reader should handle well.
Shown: -9 (inHg)
